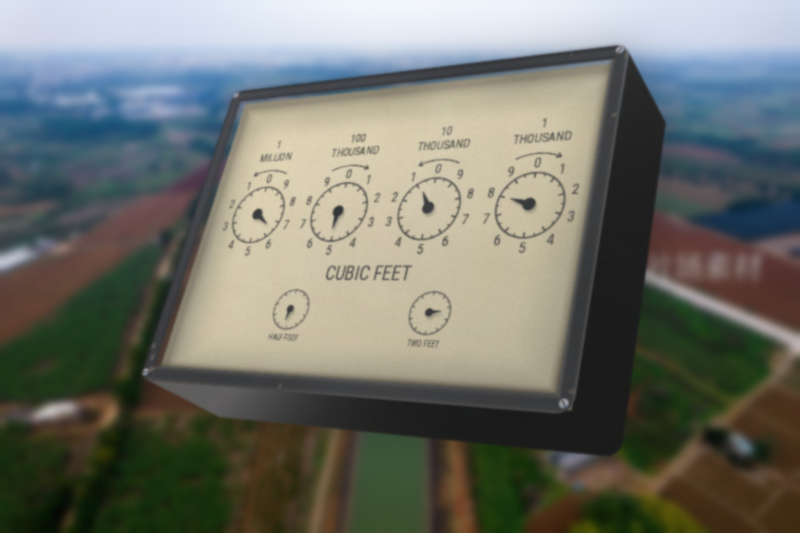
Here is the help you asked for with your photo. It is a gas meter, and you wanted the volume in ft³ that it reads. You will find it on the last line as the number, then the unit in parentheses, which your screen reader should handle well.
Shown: 650800 (ft³)
